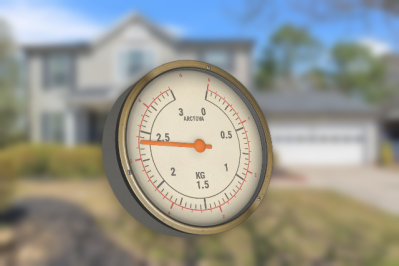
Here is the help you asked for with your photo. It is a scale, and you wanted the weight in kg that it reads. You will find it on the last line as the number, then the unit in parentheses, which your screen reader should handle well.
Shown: 2.4 (kg)
